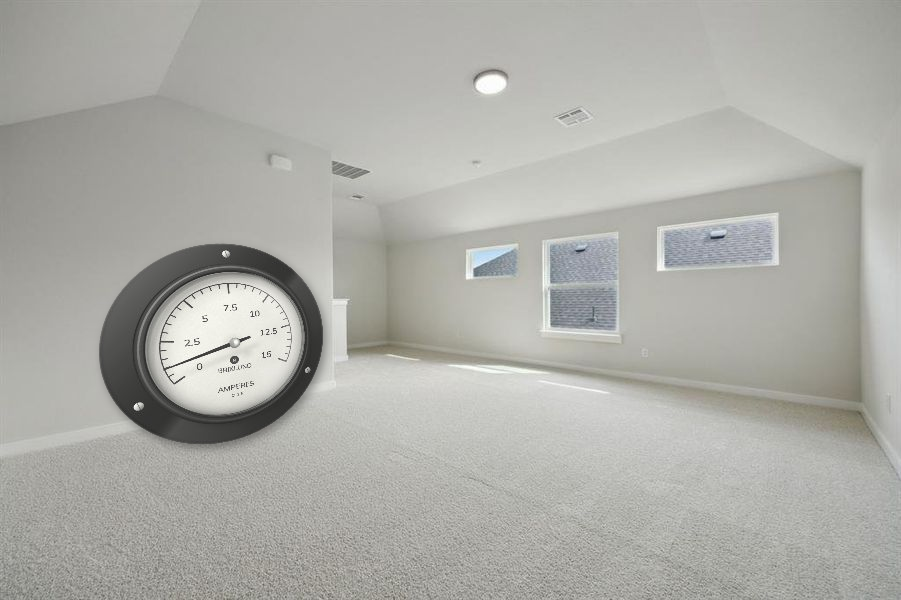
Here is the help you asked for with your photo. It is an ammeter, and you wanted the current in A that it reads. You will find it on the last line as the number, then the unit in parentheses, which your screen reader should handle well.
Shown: 1 (A)
